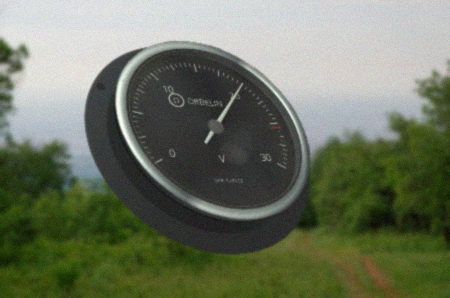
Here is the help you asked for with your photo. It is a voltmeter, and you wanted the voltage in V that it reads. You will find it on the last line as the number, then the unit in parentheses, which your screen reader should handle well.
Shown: 20 (V)
